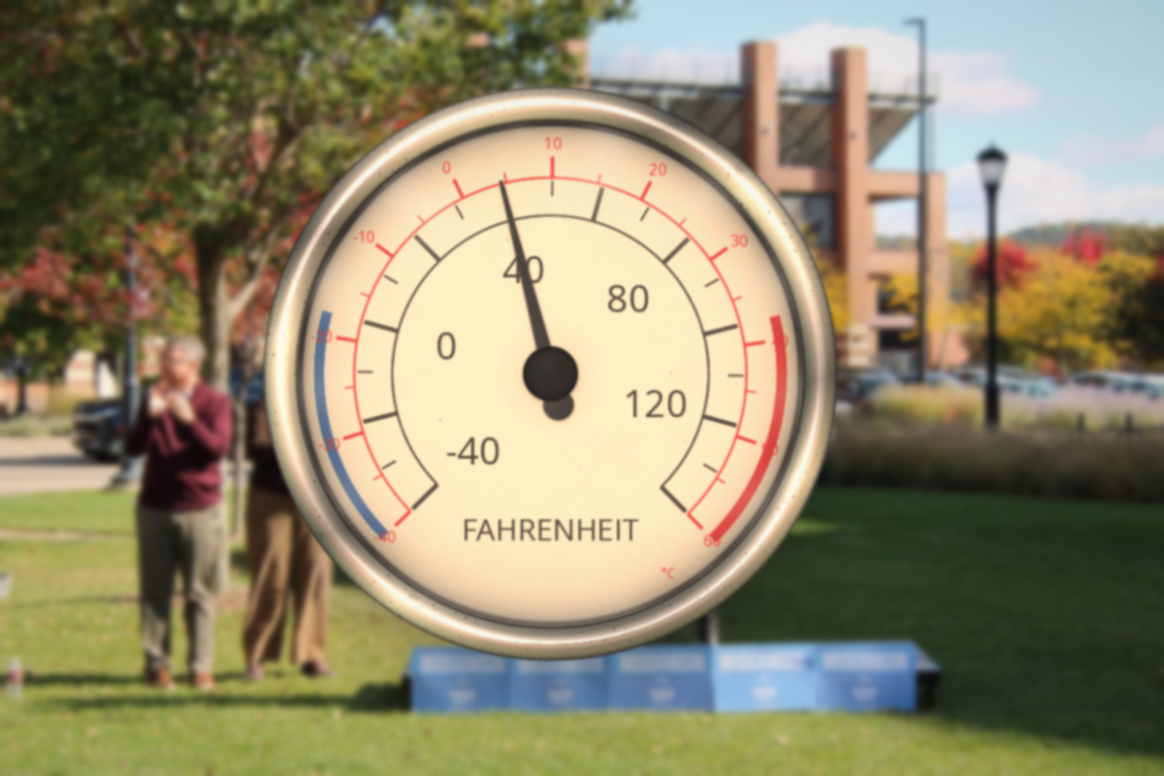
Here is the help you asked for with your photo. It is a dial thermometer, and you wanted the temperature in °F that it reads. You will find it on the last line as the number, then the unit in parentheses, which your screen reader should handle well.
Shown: 40 (°F)
